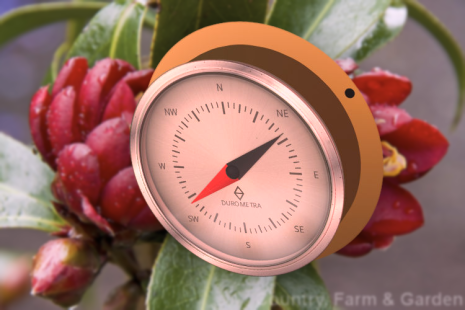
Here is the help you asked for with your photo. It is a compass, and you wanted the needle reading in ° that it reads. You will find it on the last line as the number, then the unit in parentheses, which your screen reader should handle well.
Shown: 235 (°)
